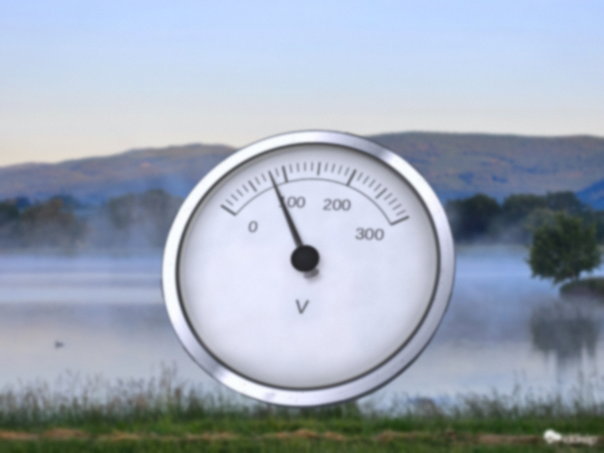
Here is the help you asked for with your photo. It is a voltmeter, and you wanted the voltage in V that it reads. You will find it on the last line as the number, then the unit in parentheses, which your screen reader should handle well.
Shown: 80 (V)
